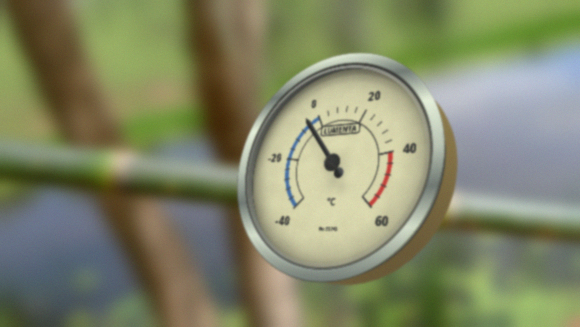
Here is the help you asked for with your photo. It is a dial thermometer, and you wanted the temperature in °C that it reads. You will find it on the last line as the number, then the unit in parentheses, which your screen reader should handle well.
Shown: -4 (°C)
